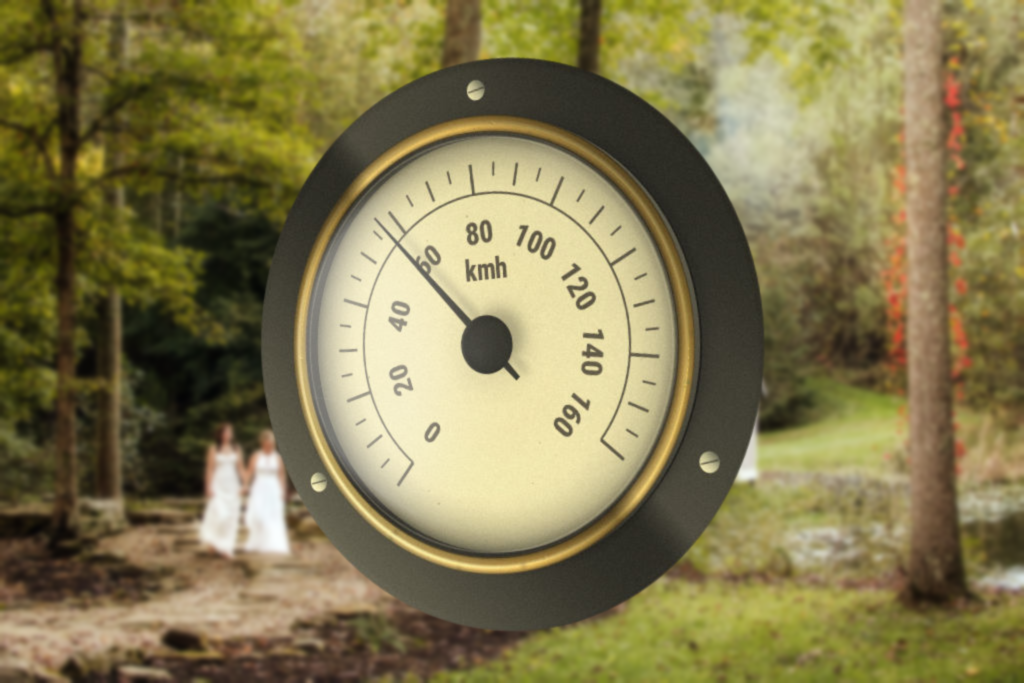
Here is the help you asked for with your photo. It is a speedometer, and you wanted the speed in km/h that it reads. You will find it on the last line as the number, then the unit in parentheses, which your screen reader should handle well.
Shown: 57.5 (km/h)
